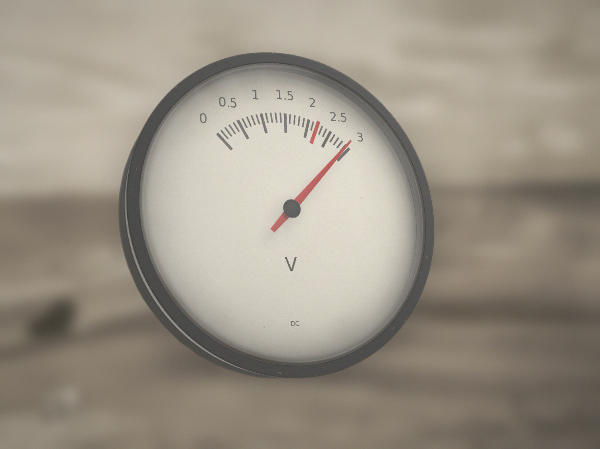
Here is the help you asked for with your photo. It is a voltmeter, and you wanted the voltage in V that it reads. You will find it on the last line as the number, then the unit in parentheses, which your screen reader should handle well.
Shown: 2.9 (V)
